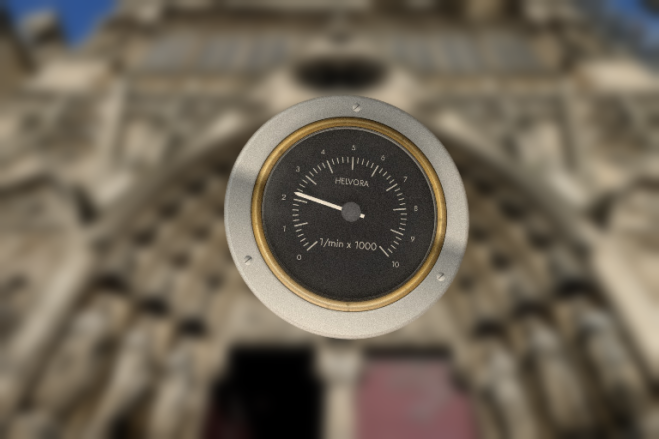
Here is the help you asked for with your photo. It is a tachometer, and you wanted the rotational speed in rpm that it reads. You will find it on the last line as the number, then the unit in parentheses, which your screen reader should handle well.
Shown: 2200 (rpm)
